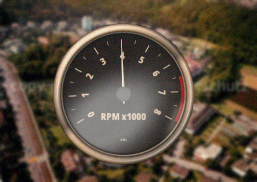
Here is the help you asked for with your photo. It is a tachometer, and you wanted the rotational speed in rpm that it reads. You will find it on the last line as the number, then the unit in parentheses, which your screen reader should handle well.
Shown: 4000 (rpm)
